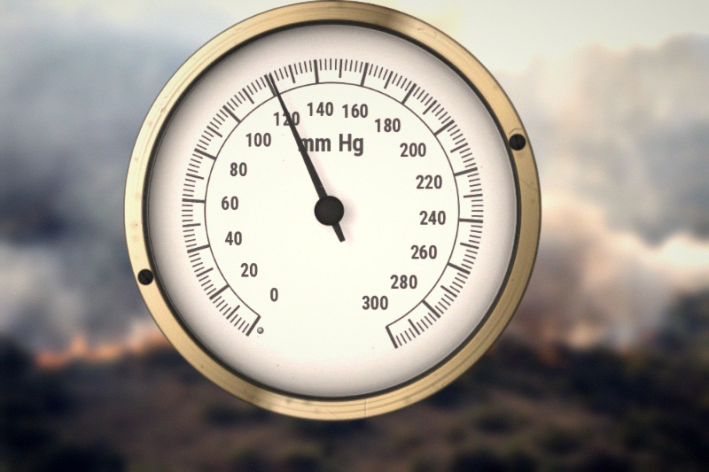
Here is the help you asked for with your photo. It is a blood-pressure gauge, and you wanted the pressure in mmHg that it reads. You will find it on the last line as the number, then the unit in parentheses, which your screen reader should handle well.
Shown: 122 (mmHg)
